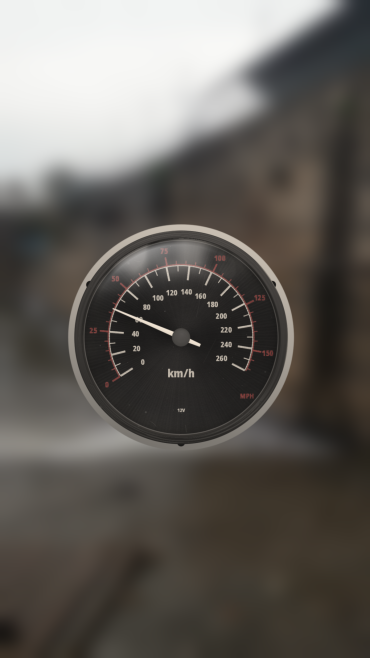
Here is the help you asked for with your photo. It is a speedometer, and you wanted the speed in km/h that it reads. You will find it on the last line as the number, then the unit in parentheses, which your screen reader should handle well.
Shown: 60 (km/h)
